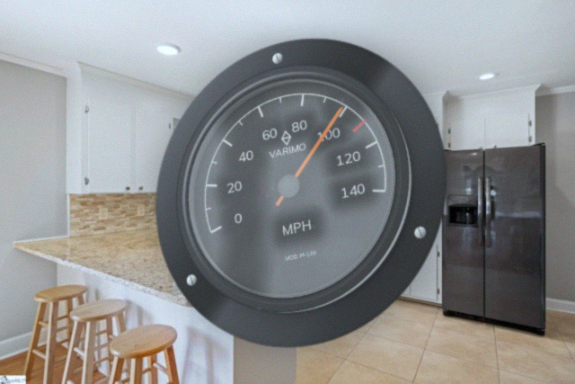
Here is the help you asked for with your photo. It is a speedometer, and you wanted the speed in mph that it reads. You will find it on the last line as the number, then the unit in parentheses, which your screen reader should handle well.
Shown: 100 (mph)
